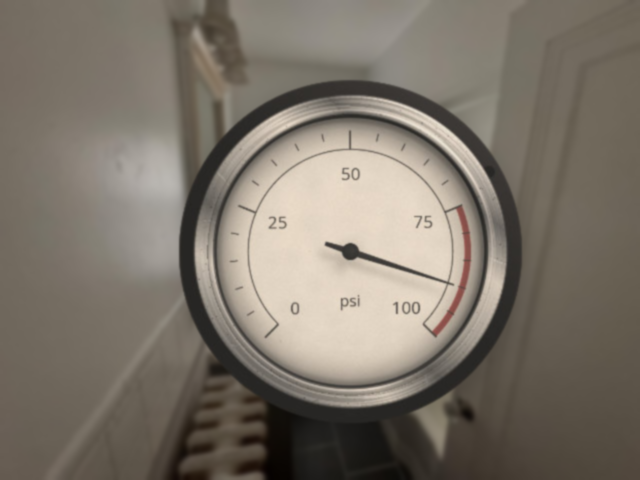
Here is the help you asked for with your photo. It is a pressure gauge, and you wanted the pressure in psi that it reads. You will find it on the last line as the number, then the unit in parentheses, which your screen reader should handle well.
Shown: 90 (psi)
